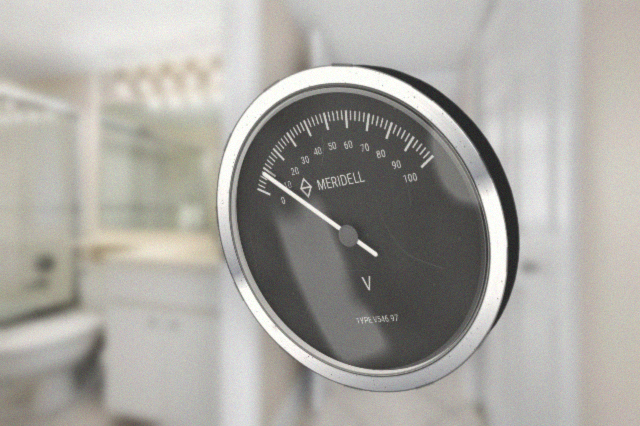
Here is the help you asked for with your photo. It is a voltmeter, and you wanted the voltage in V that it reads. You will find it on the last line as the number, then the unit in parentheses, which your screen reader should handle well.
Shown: 10 (V)
